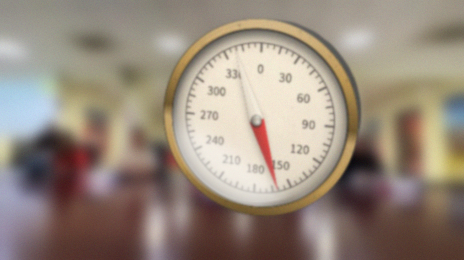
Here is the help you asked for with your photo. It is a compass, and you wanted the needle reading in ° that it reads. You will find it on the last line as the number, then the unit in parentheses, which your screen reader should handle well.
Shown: 160 (°)
